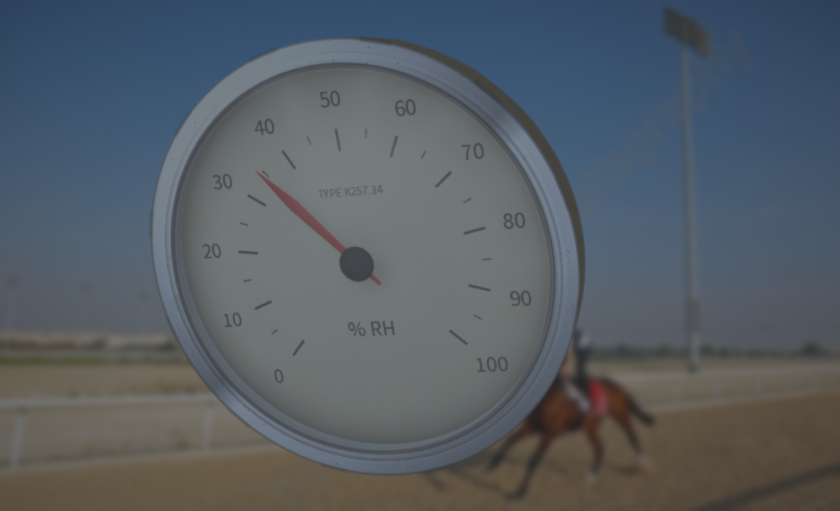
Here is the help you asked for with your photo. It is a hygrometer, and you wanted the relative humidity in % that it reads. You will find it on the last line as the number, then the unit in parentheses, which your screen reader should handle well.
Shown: 35 (%)
